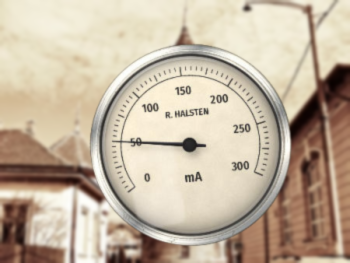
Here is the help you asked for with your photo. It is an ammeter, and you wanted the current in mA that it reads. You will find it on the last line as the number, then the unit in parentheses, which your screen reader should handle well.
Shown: 50 (mA)
